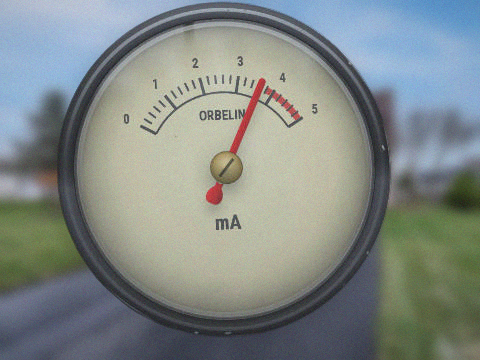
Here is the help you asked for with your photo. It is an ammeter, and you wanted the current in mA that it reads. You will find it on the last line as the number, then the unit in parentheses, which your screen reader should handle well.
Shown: 3.6 (mA)
